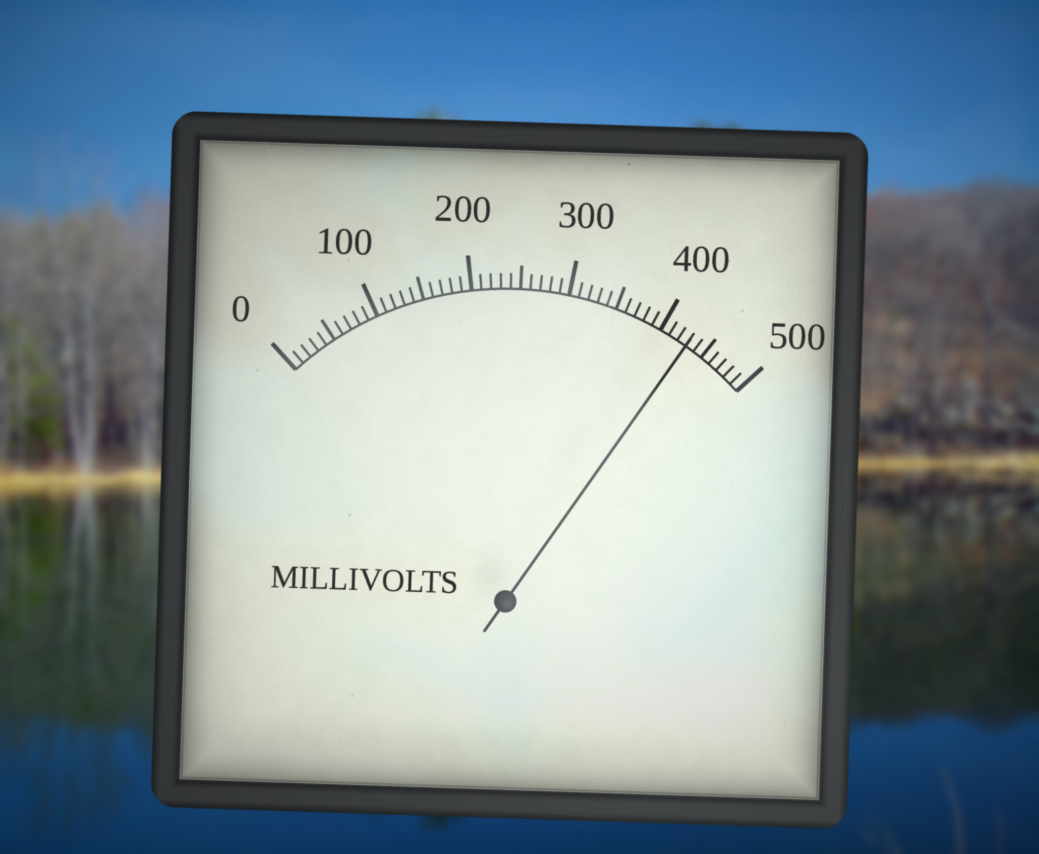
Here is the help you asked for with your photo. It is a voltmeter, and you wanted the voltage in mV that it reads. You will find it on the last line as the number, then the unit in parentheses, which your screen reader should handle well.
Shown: 430 (mV)
